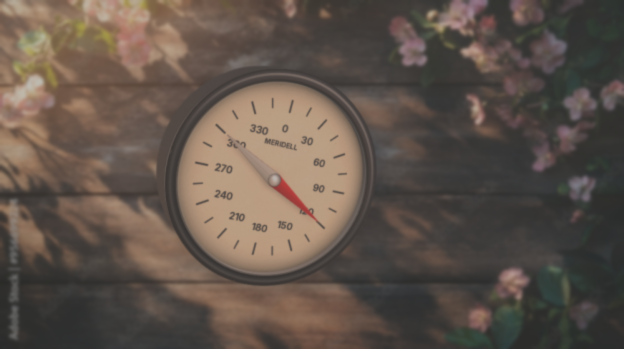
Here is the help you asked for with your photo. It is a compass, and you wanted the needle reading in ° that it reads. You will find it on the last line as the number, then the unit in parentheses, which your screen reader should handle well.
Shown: 120 (°)
